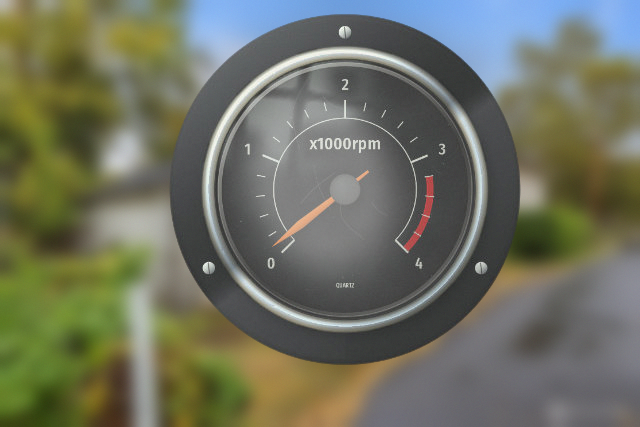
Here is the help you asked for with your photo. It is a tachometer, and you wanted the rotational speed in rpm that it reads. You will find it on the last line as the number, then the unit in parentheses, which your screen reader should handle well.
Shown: 100 (rpm)
